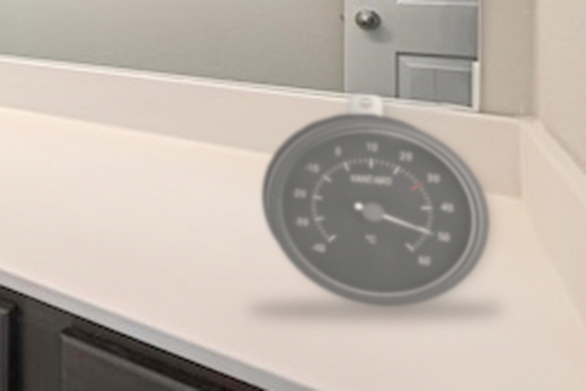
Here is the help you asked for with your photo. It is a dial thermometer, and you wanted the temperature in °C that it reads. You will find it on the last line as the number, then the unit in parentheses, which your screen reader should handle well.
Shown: 50 (°C)
